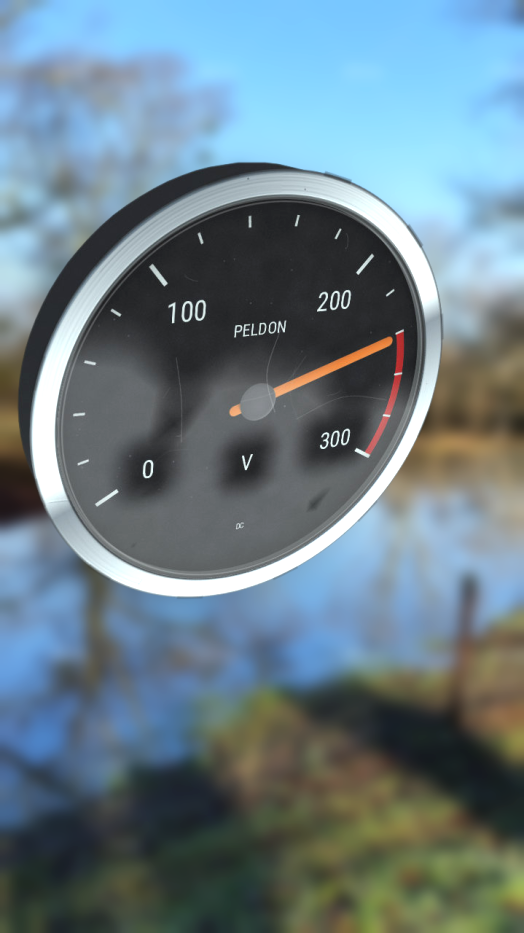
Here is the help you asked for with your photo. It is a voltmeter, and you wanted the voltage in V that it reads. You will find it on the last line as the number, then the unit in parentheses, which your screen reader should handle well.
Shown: 240 (V)
